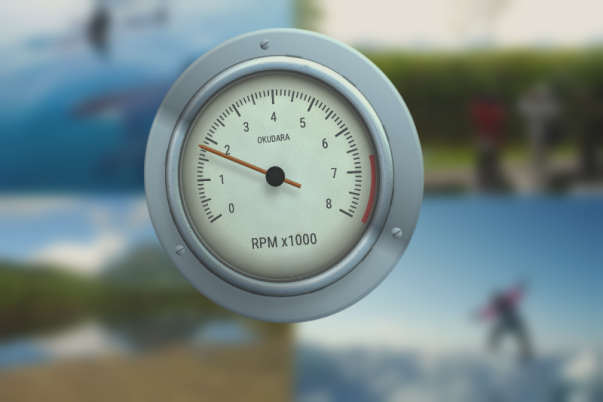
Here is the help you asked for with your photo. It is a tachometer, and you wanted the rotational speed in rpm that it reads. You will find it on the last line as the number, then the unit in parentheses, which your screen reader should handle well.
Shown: 1800 (rpm)
